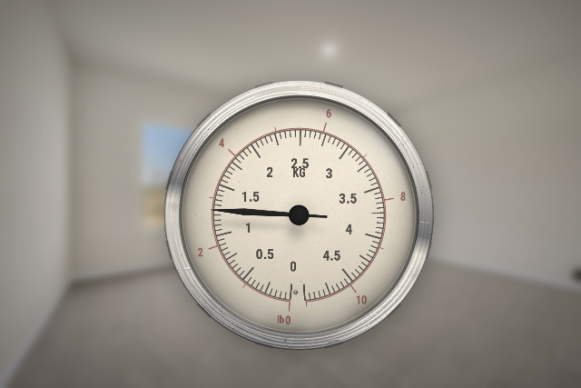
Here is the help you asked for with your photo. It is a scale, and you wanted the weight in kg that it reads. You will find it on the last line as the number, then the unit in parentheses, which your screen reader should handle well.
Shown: 1.25 (kg)
